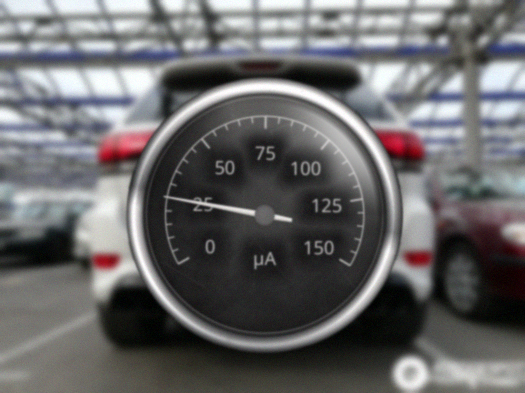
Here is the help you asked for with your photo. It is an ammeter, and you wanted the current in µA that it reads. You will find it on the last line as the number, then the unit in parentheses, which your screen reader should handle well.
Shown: 25 (µA)
